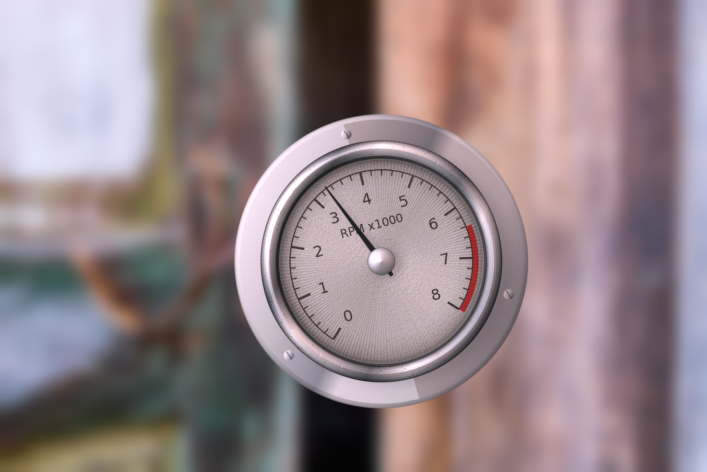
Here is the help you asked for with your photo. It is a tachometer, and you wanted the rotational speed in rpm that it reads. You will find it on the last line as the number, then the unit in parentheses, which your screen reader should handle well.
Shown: 3300 (rpm)
